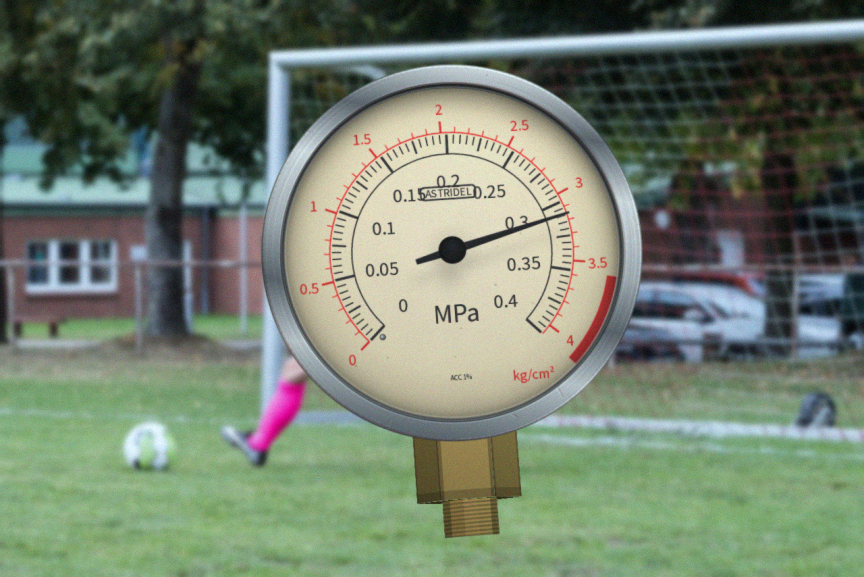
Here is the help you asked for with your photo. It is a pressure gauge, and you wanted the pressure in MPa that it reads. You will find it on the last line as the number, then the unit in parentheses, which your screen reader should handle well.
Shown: 0.31 (MPa)
